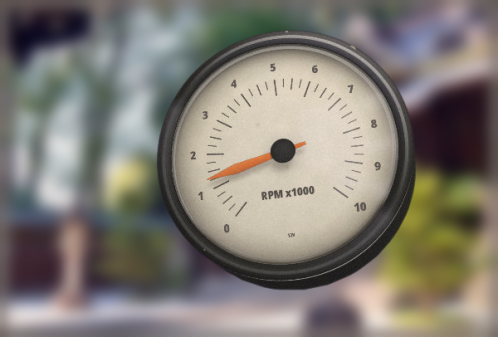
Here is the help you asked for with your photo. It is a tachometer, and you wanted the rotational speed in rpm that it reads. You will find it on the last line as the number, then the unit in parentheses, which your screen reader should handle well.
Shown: 1250 (rpm)
